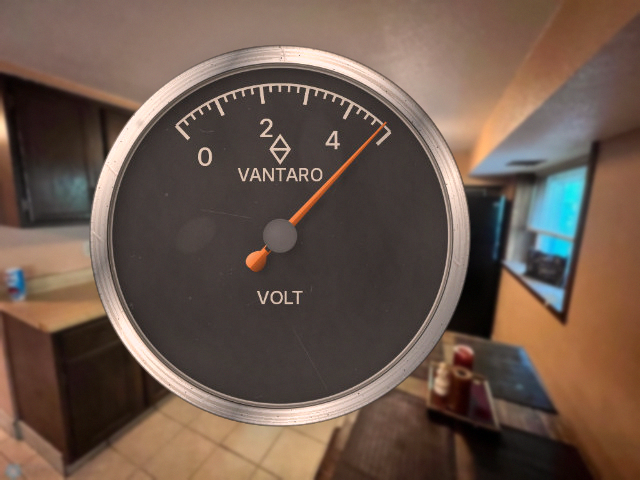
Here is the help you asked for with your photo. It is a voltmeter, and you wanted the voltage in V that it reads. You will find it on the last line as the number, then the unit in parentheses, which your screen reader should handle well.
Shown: 4.8 (V)
